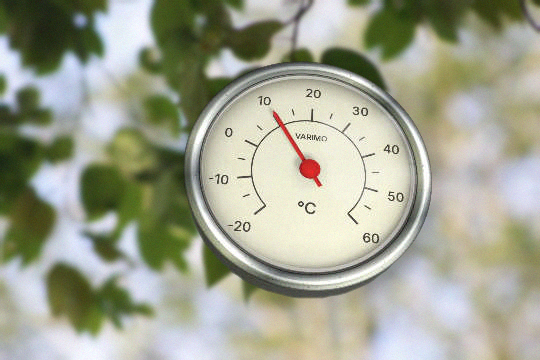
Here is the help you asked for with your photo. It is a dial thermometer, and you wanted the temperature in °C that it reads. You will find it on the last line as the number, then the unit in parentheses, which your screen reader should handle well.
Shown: 10 (°C)
